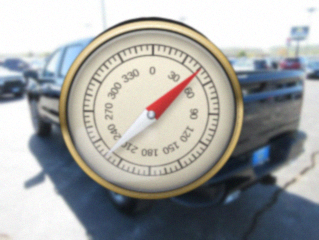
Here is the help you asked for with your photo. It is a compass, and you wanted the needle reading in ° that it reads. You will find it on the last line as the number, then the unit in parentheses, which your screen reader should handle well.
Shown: 45 (°)
